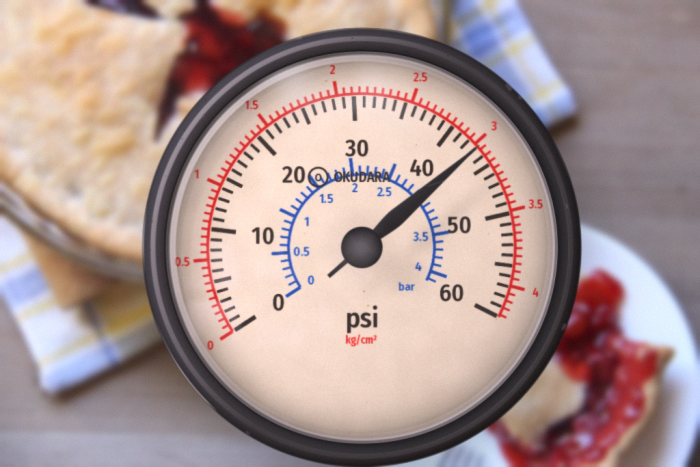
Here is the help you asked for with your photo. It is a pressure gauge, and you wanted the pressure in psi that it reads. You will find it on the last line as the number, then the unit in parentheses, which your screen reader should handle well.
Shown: 43 (psi)
